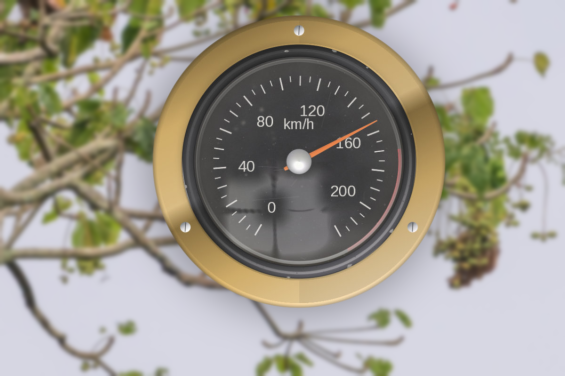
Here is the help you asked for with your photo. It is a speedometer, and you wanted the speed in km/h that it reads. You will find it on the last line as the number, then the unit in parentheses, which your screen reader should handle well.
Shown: 155 (km/h)
